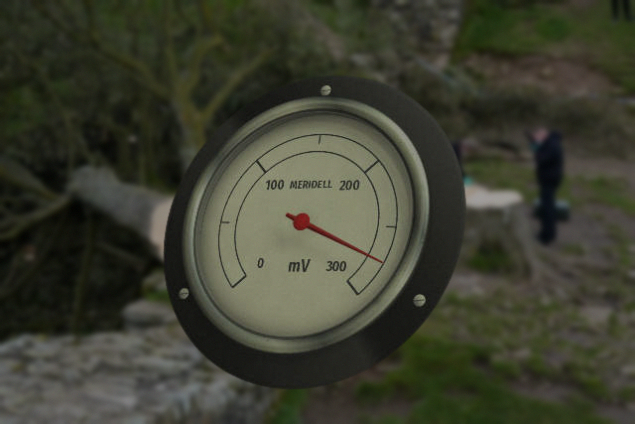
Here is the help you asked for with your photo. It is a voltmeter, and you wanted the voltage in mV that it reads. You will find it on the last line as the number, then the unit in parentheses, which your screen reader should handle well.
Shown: 275 (mV)
